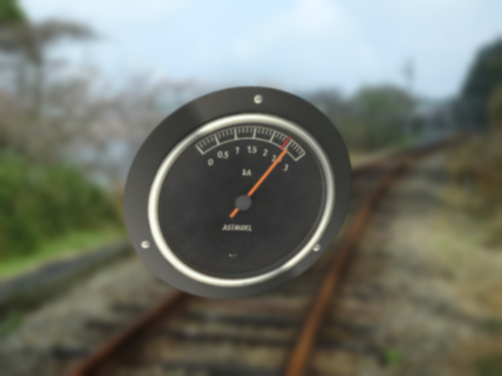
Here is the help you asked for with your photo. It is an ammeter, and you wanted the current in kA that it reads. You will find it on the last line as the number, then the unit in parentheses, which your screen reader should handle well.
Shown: 2.5 (kA)
